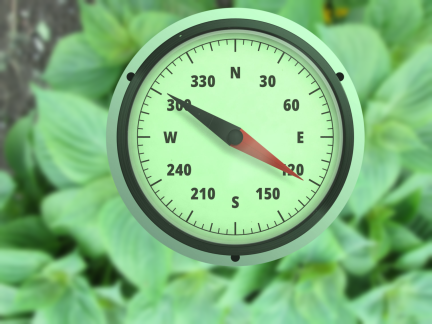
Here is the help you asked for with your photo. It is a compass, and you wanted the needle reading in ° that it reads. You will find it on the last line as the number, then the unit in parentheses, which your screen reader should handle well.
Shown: 122.5 (°)
